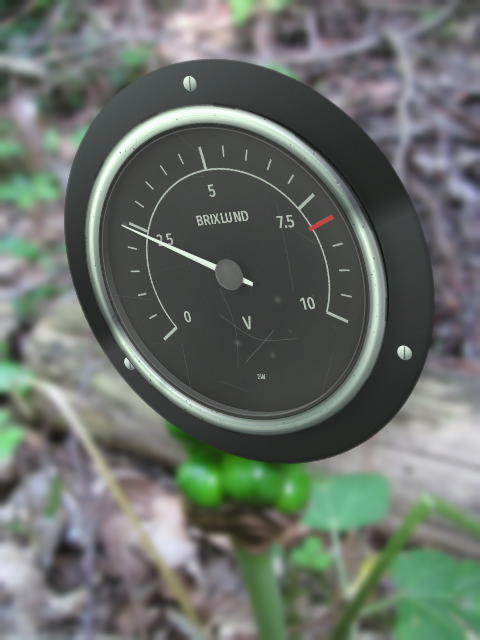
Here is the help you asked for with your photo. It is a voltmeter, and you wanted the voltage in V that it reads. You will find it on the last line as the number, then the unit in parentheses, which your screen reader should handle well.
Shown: 2.5 (V)
